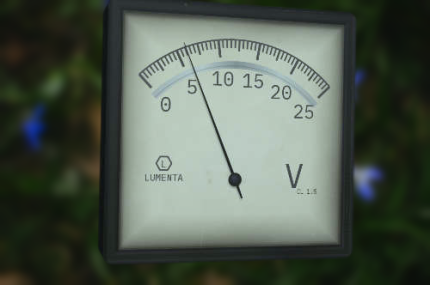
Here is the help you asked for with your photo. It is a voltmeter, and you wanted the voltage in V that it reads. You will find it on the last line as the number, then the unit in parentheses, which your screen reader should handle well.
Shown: 6 (V)
